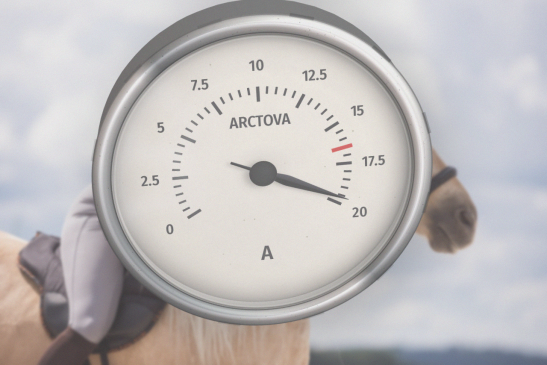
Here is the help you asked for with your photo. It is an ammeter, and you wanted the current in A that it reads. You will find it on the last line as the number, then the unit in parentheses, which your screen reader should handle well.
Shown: 19.5 (A)
